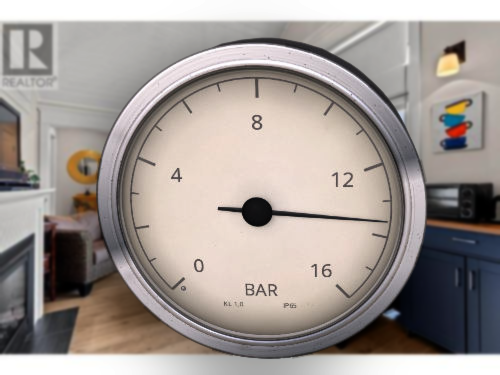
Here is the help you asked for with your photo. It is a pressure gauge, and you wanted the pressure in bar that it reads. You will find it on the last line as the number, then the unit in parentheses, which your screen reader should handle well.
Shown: 13.5 (bar)
